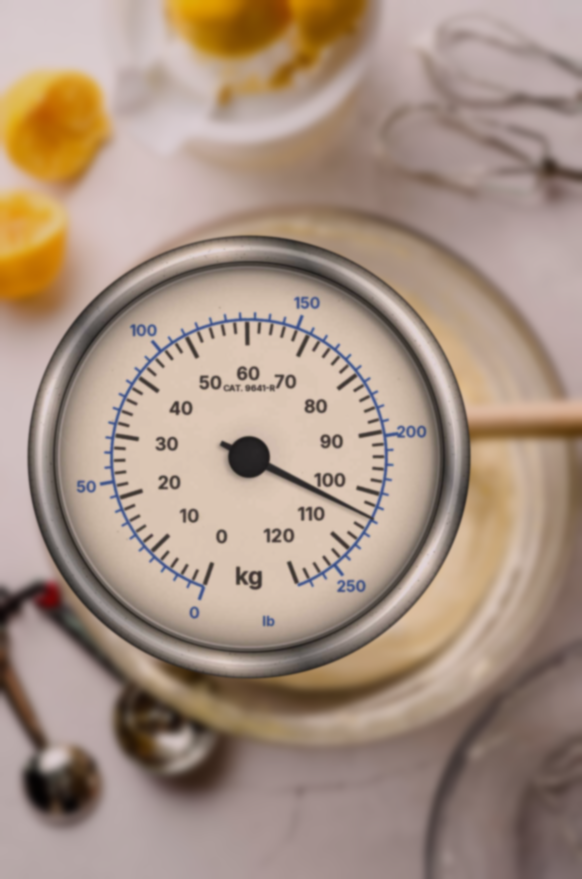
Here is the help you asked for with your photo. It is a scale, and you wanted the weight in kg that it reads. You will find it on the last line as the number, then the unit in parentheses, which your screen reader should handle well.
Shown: 104 (kg)
